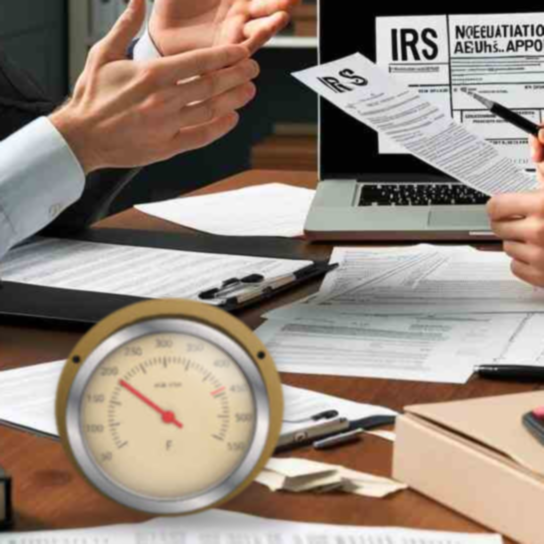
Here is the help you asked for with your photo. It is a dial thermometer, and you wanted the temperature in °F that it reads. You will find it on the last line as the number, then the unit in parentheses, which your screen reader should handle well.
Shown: 200 (°F)
